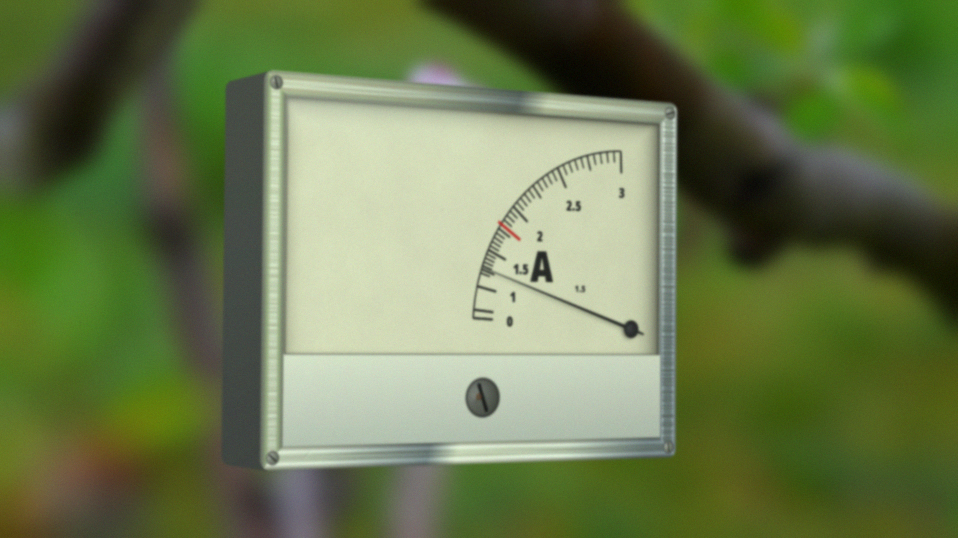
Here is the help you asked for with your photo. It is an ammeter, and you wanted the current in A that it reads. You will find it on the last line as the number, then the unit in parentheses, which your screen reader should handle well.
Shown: 1.25 (A)
